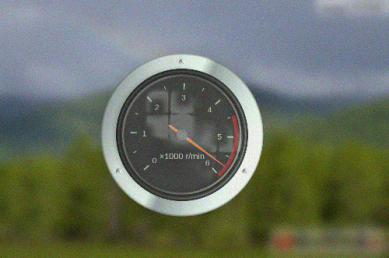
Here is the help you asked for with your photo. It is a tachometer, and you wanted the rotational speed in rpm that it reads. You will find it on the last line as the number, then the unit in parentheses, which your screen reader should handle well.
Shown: 5750 (rpm)
